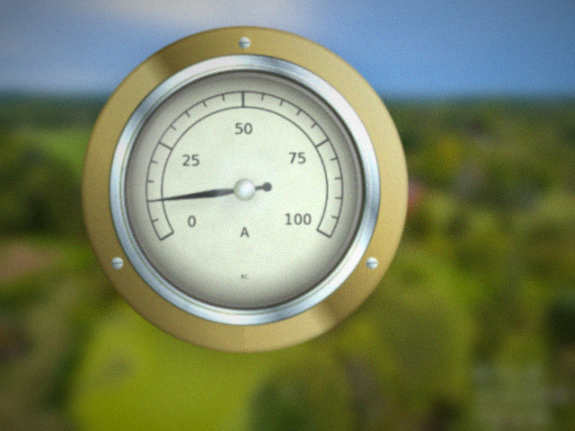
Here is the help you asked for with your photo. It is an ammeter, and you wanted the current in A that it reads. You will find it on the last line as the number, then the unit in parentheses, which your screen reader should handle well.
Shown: 10 (A)
